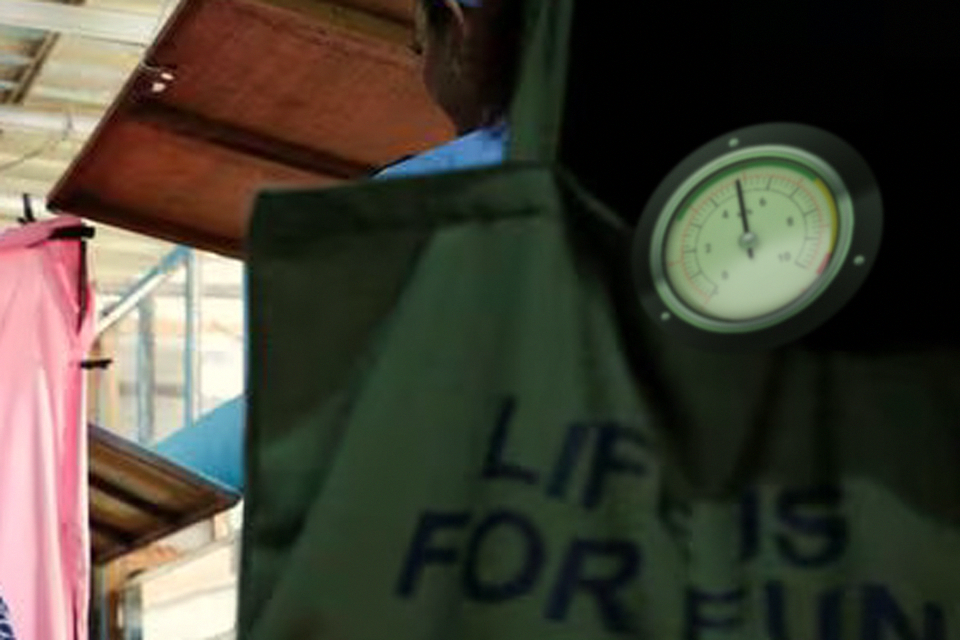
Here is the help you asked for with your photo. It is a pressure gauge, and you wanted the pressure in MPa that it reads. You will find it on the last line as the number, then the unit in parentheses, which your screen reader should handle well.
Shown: 5 (MPa)
